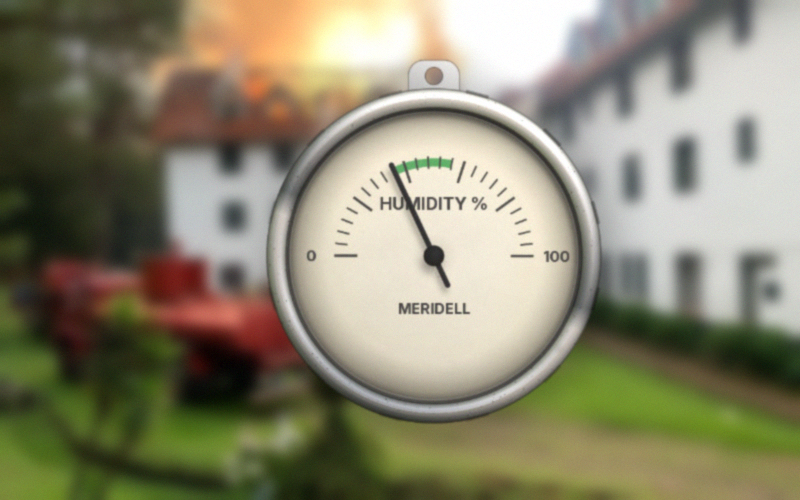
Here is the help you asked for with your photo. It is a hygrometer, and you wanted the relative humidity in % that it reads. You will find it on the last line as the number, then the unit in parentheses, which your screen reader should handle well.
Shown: 36 (%)
